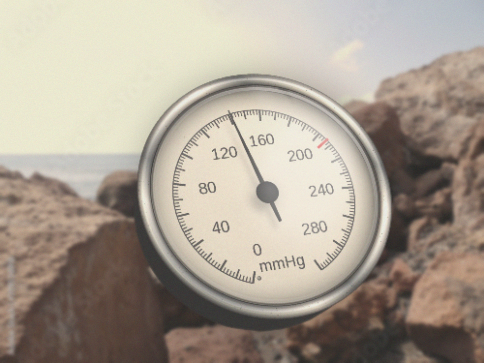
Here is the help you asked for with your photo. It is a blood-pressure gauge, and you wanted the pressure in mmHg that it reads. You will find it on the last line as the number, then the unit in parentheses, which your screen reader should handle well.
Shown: 140 (mmHg)
